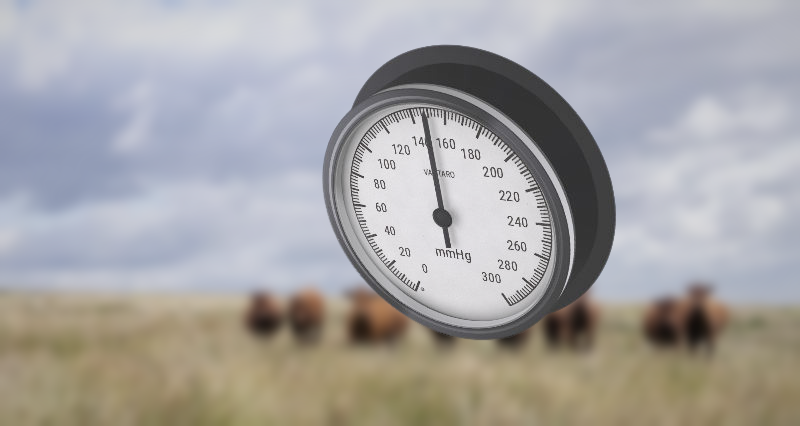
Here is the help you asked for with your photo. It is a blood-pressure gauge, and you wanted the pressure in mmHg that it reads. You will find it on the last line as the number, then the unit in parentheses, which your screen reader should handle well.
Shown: 150 (mmHg)
